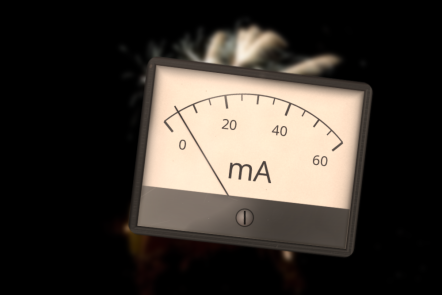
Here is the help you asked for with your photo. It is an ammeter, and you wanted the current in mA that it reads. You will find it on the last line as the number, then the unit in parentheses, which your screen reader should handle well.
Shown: 5 (mA)
